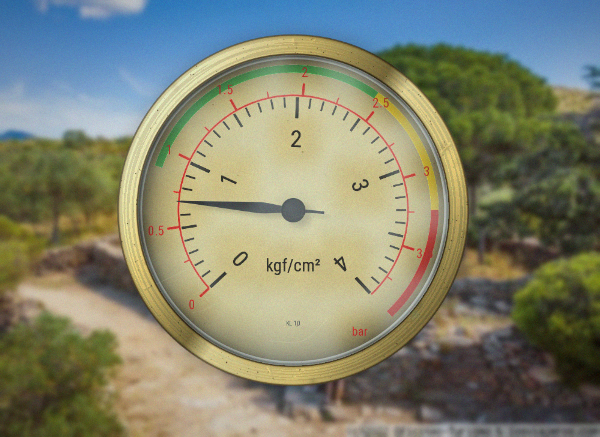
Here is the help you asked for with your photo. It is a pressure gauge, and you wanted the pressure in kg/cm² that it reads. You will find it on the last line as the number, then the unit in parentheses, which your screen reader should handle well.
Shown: 0.7 (kg/cm²)
